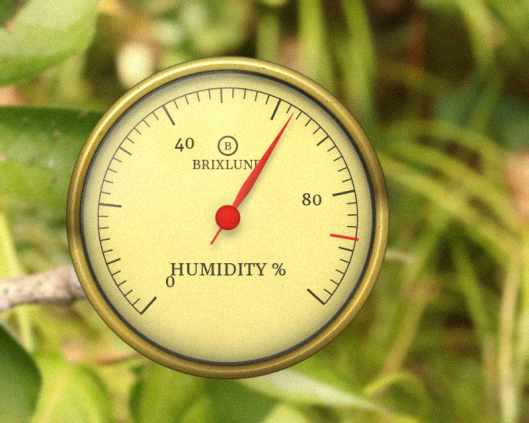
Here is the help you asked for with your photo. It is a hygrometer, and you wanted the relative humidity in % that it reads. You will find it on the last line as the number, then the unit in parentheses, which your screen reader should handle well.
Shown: 63 (%)
